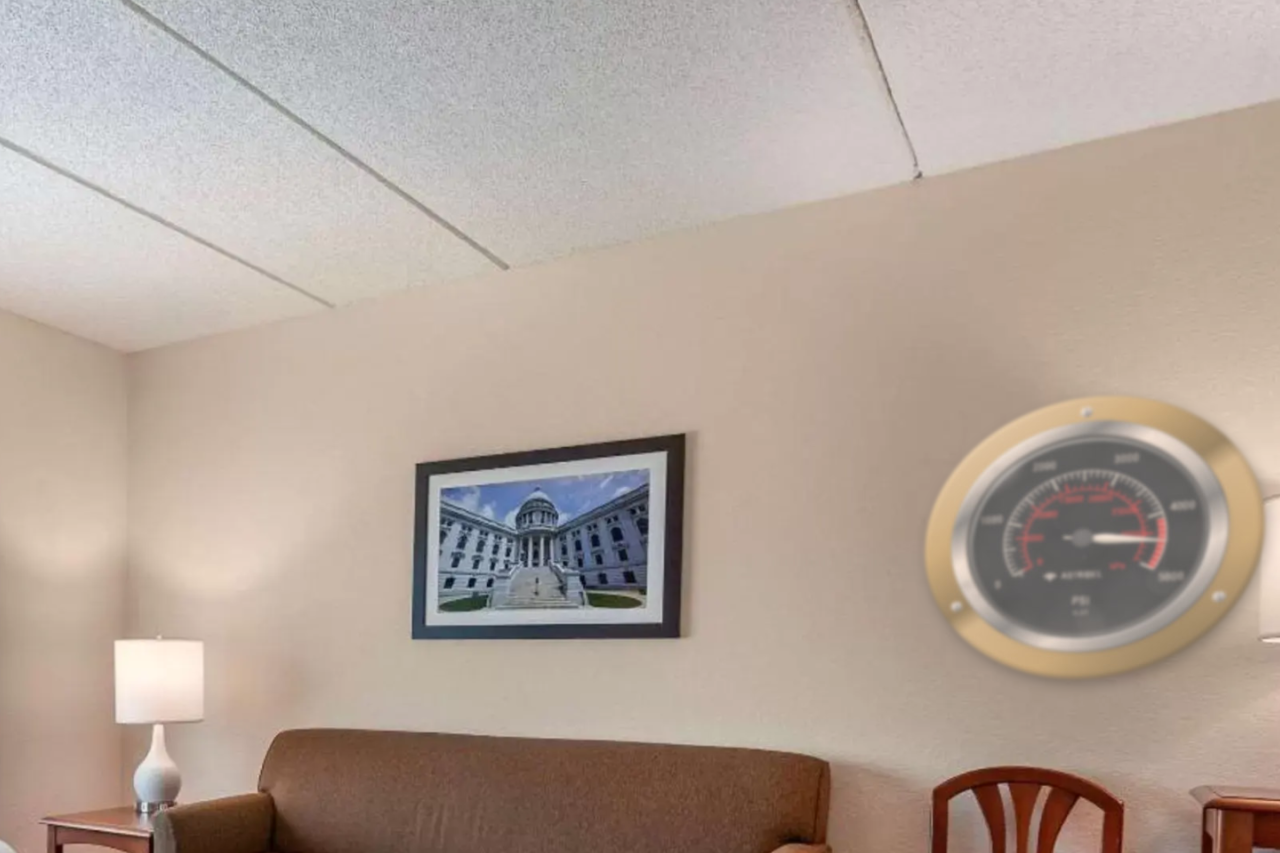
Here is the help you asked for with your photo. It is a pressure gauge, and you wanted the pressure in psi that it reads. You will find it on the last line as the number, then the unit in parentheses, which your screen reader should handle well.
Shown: 4500 (psi)
